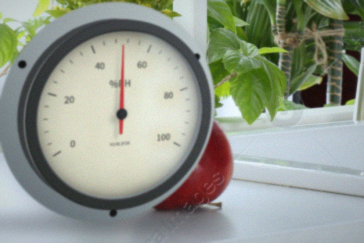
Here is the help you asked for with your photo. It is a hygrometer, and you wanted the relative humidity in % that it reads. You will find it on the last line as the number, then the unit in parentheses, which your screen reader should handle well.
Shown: 50 (%)
